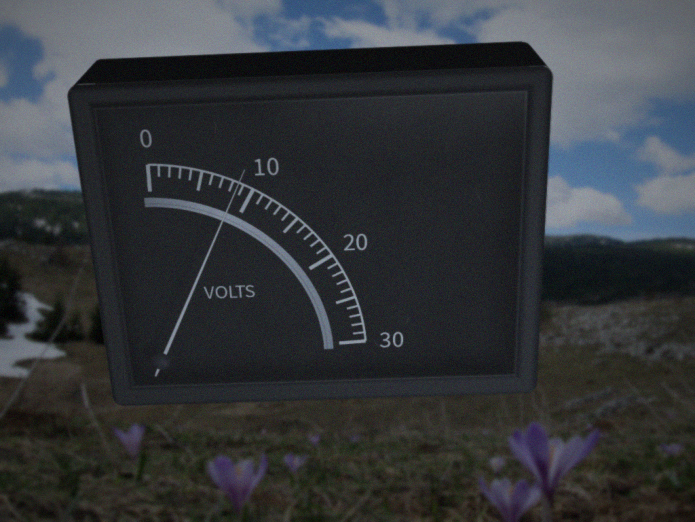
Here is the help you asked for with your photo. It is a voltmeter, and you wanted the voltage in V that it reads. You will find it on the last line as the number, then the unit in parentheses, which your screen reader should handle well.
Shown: 8.5 (V)
